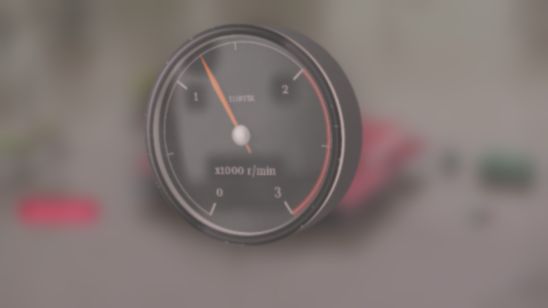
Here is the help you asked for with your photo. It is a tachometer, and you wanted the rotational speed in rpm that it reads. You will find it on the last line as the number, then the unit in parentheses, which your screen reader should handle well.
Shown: 1250 (rpm)
